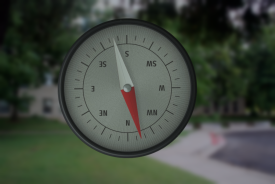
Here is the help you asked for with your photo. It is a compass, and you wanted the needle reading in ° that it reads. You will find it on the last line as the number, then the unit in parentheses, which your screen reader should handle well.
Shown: 345 (°)
